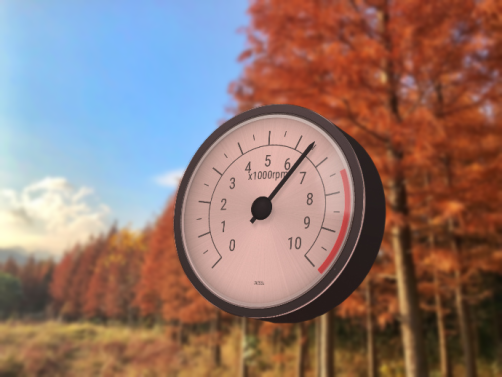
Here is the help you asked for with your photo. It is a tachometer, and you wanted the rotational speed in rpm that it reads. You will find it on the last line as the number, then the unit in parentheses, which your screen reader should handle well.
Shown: 6500 (rpm)
